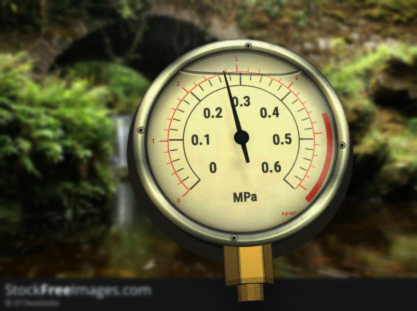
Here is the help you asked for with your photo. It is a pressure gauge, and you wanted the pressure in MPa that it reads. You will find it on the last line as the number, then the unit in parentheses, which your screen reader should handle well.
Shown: 0.27 (MPa)
